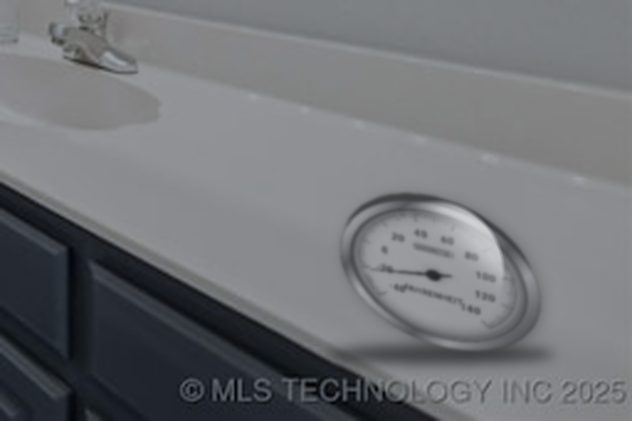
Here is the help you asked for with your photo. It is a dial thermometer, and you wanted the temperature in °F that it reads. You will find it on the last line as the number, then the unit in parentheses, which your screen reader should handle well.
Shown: -20 (°F)
